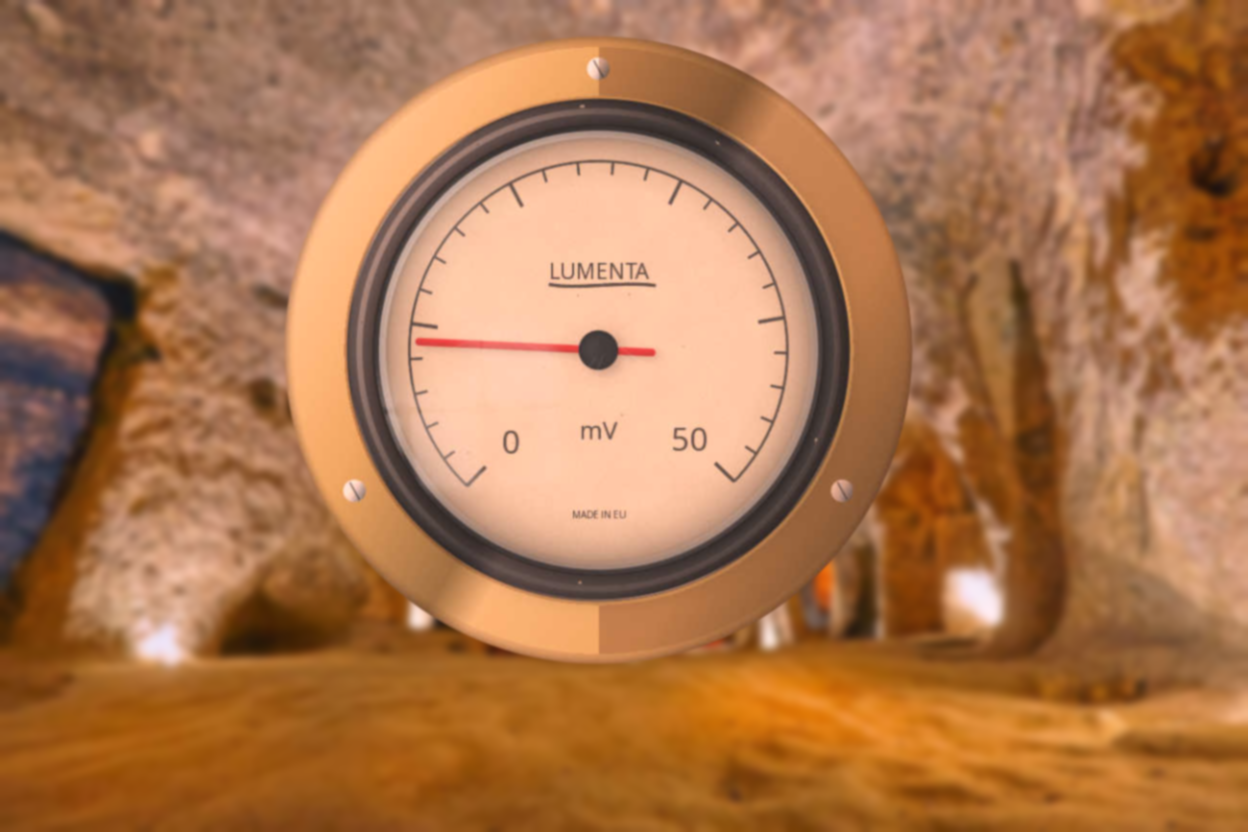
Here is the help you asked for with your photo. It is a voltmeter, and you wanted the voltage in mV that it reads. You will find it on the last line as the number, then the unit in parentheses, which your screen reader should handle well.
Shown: 9 (mV)
